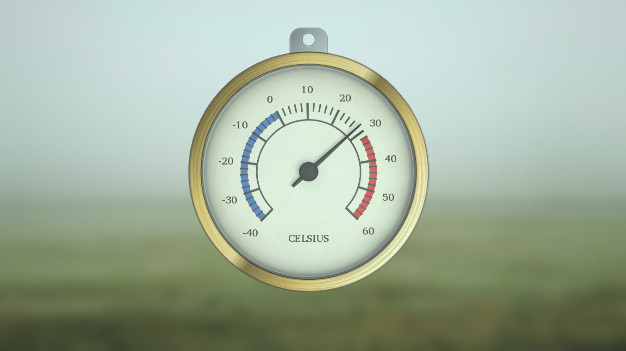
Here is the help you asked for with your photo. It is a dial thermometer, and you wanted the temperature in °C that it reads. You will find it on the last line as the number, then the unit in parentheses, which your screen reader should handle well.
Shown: 28 (°C)
